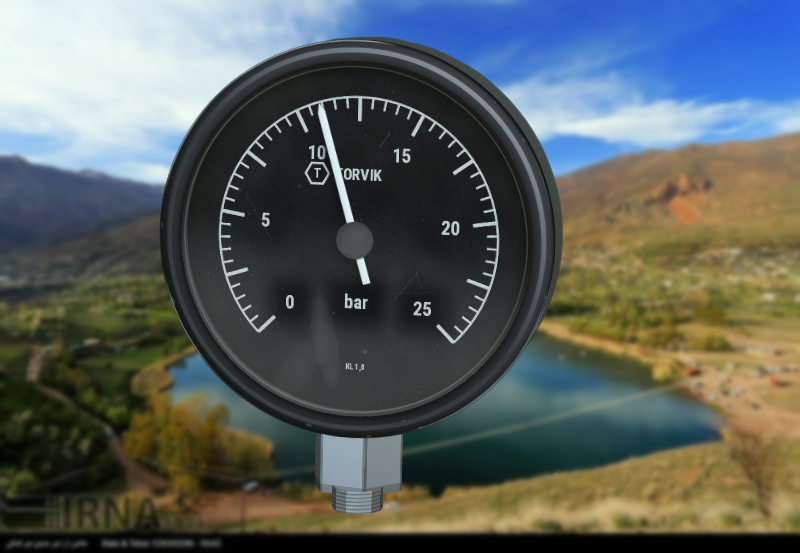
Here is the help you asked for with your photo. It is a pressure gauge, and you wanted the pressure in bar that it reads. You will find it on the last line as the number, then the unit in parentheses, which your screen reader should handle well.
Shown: 11 (bar)
